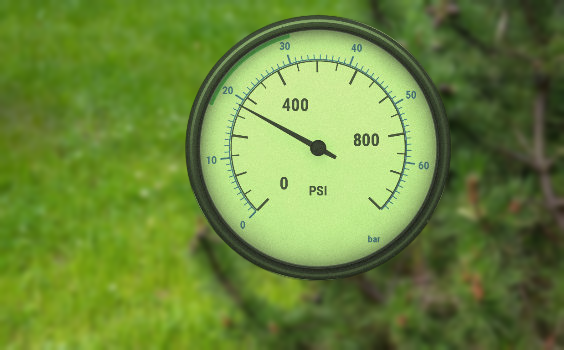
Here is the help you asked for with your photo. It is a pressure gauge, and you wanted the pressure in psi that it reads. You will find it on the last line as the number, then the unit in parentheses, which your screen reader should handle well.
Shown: 275 (psi)
